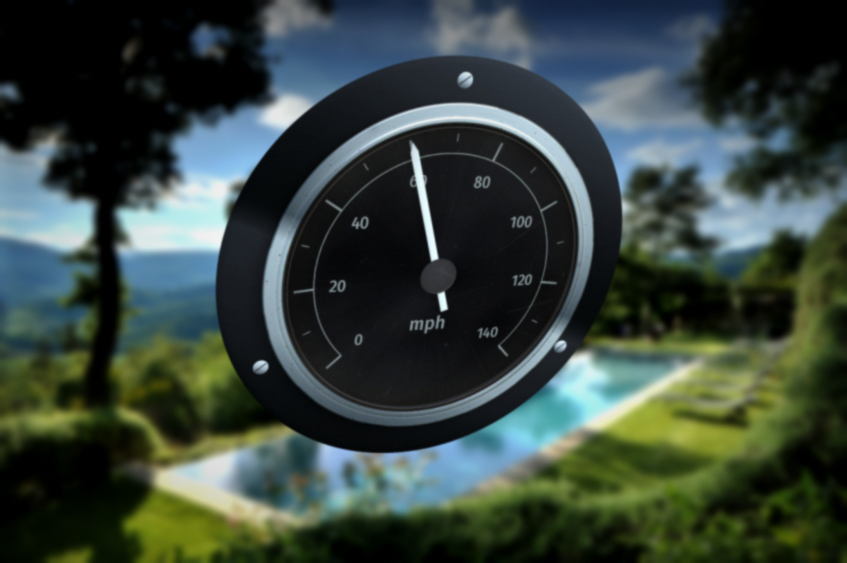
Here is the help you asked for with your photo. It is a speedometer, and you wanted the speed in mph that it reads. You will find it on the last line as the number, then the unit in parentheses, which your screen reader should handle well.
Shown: 60 (mph)
